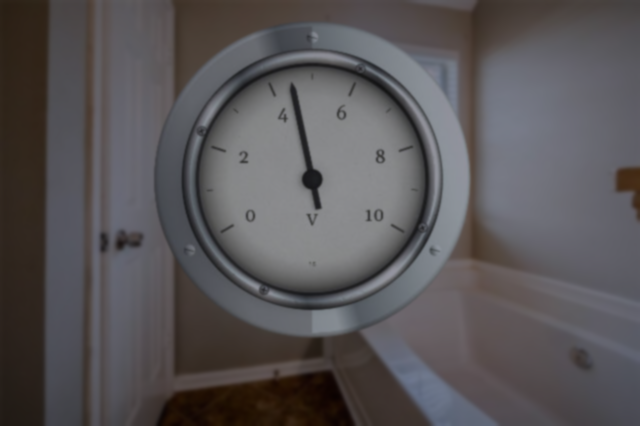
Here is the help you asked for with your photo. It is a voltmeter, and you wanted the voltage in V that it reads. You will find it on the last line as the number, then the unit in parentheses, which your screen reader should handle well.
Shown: 4.5 (V)
